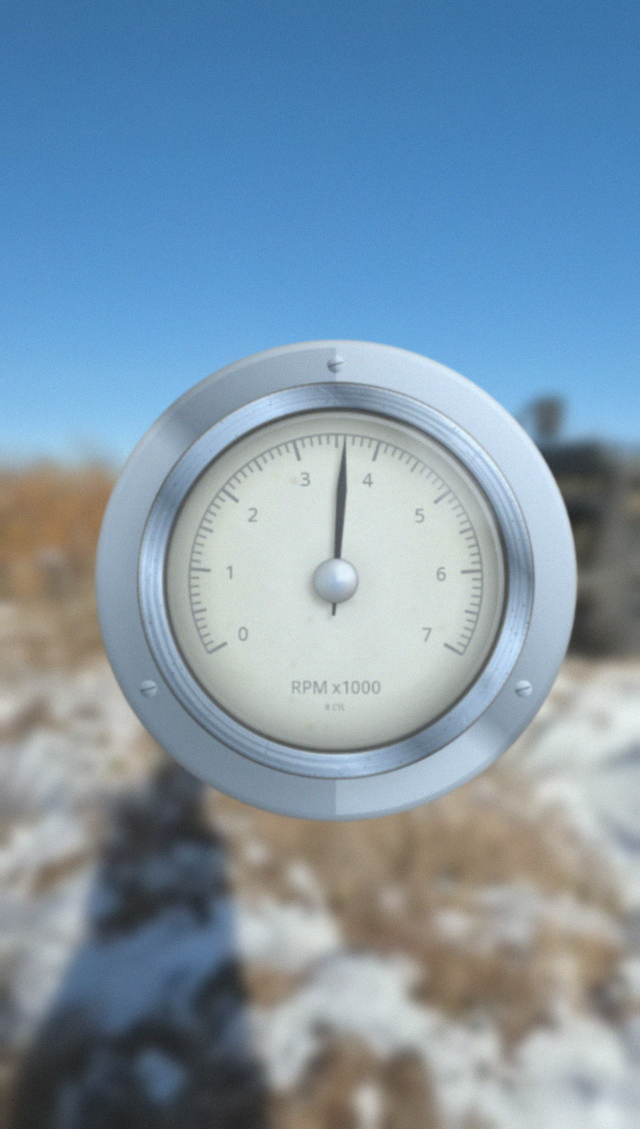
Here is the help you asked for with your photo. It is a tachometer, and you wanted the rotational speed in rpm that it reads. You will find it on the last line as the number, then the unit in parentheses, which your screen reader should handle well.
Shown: 3600 (rpm)
